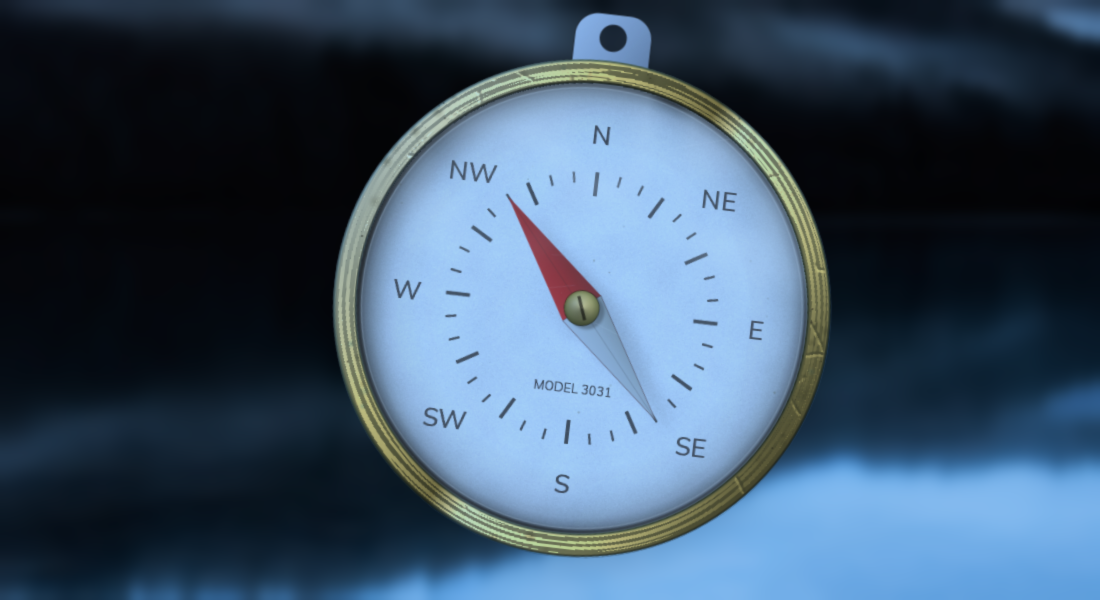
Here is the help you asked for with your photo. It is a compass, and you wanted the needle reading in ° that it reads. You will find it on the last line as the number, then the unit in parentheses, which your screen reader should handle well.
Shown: 320 (°)
